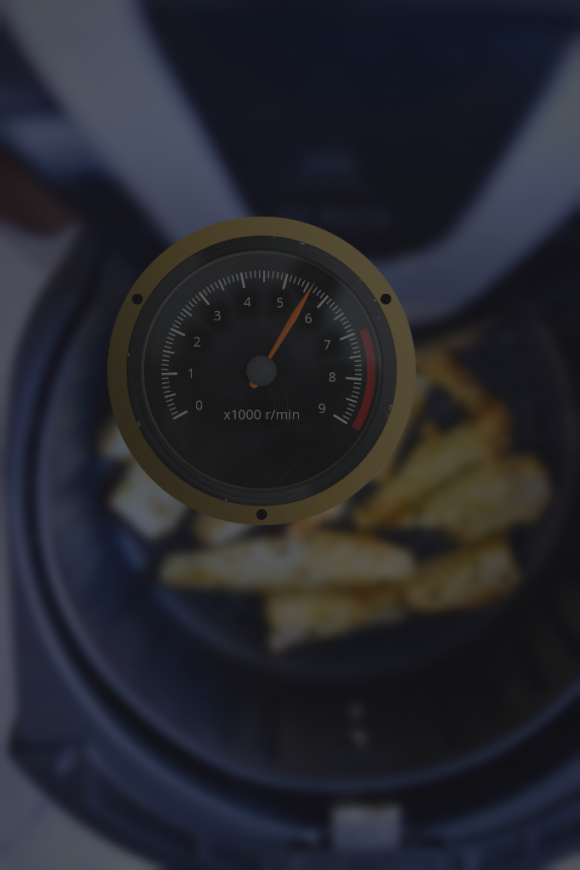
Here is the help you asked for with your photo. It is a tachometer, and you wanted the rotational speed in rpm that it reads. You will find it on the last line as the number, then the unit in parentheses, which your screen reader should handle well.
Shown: 5600 (rpm)
